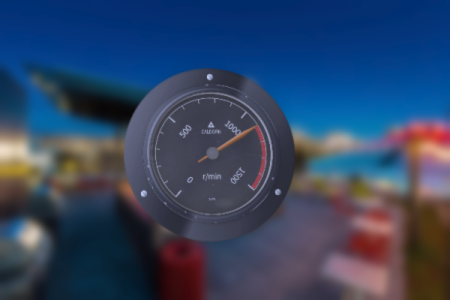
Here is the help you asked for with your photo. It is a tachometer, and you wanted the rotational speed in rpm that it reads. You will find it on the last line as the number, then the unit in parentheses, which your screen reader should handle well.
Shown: 1100 (rpm)
